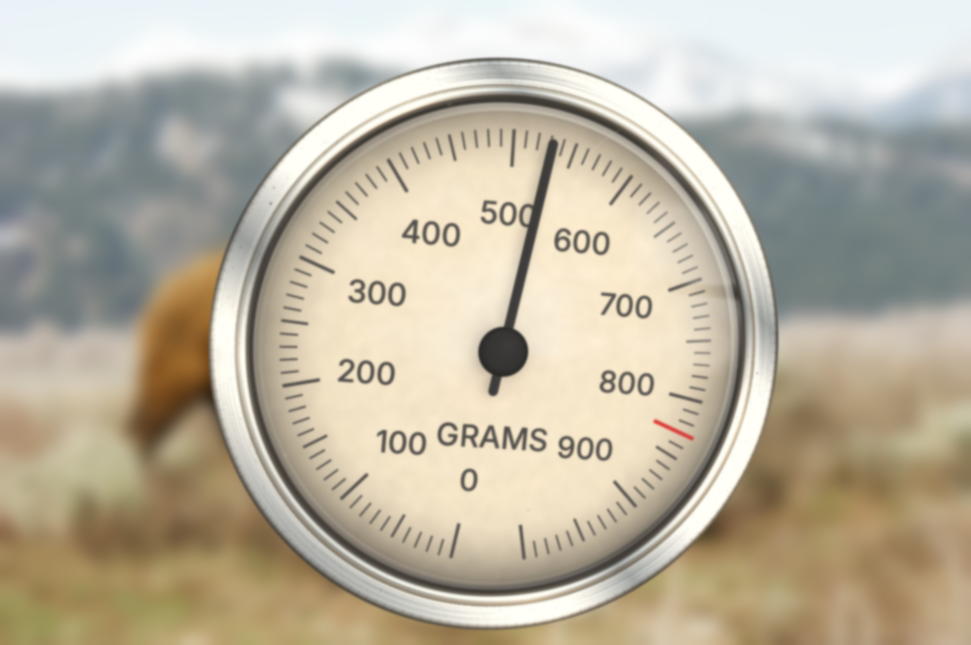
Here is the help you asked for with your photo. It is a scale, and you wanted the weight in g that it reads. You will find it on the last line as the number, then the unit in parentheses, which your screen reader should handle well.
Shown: 530 (g)
